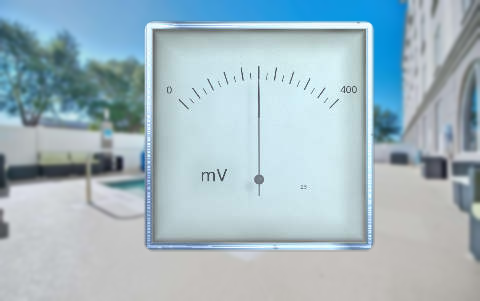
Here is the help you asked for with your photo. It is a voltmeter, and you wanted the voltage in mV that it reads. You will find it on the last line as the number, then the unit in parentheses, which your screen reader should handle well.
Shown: 200 (mV)
